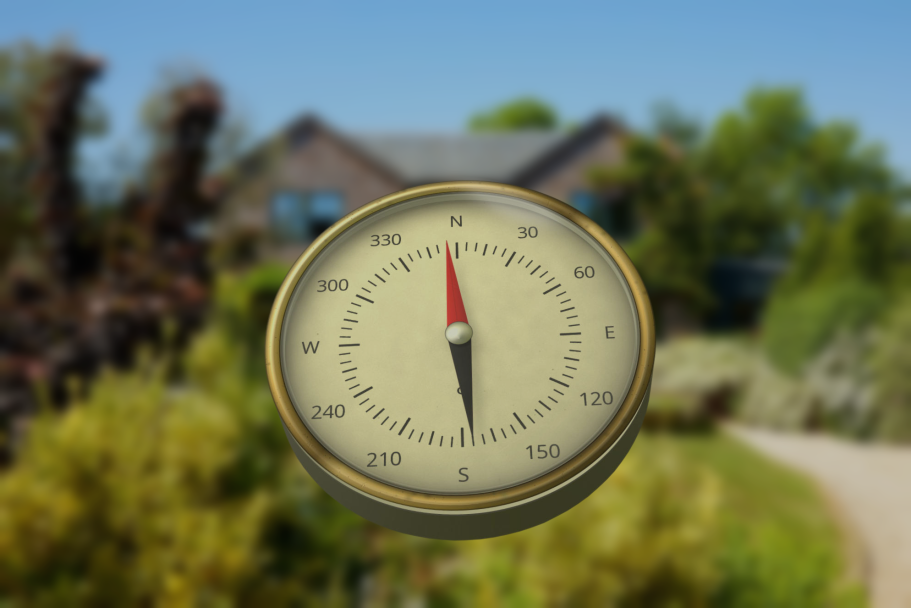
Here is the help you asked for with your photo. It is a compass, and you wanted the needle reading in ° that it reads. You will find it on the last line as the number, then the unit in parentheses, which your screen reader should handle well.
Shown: 355 (°)
